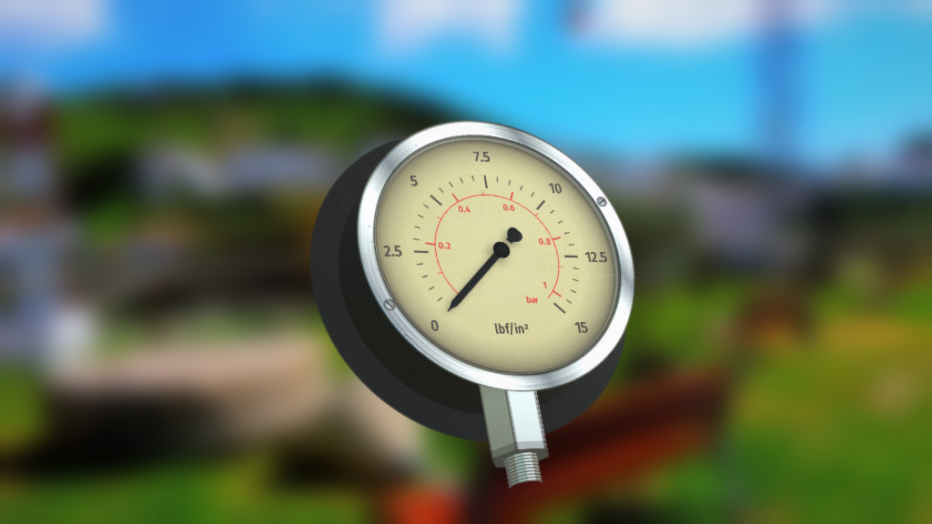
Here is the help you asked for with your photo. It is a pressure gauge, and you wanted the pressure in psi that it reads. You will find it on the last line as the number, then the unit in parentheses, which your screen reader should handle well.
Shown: 0 (psi)
